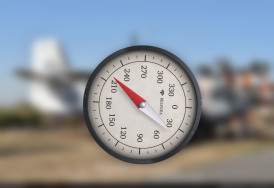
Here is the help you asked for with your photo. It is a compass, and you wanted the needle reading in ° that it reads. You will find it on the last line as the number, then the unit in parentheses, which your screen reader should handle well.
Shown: 220 (°)
